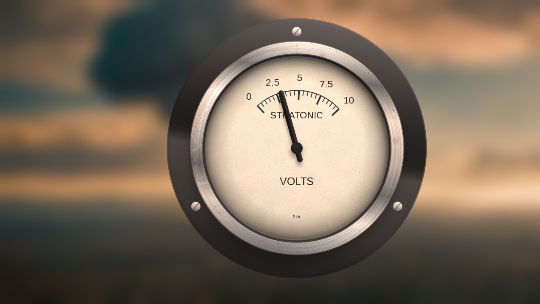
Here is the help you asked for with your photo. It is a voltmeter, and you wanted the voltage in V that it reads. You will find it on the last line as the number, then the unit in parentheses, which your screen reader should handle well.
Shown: 3 (V)
